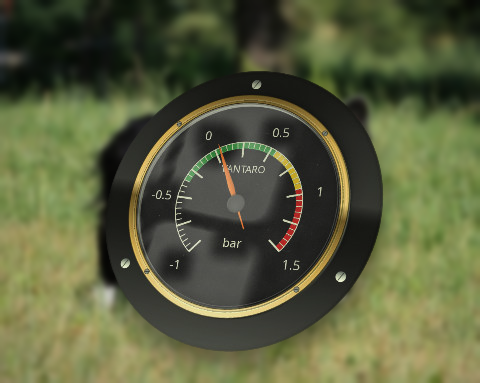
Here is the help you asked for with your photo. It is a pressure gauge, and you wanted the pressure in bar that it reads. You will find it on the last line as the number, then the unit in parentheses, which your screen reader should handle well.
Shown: 0.05 (bar)
